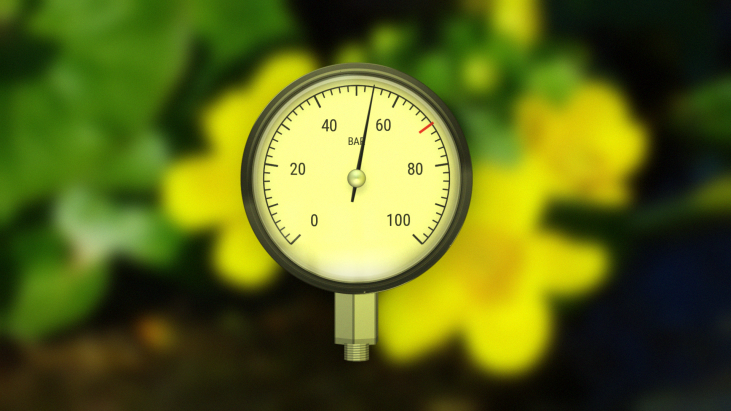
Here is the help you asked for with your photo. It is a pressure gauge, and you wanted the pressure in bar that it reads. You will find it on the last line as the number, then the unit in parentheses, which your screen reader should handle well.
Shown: 54 (bar)
